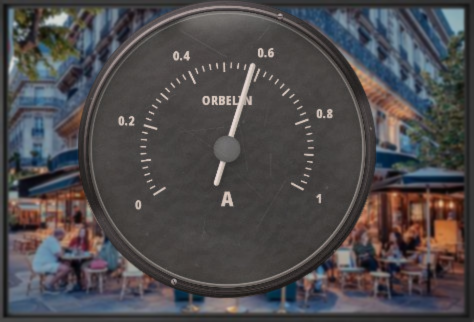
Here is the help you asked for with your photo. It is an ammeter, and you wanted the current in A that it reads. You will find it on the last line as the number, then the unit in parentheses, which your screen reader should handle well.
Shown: 0.58 (A)
